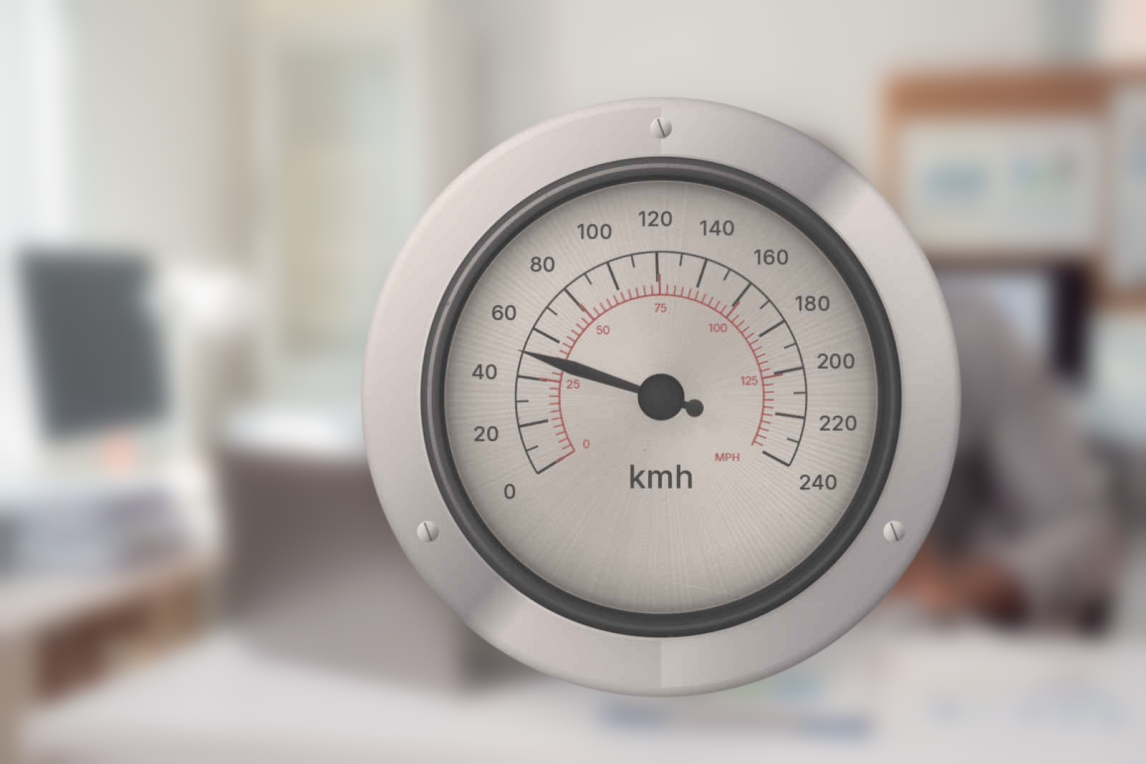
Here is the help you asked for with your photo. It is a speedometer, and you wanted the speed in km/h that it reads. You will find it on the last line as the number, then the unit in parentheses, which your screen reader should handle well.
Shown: 50 (km/h)
